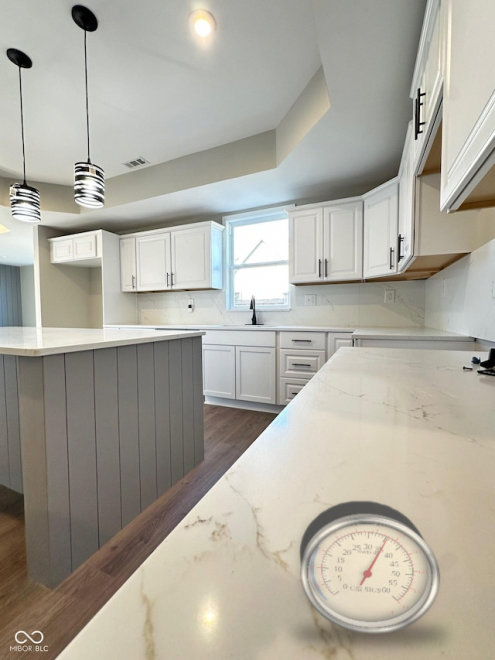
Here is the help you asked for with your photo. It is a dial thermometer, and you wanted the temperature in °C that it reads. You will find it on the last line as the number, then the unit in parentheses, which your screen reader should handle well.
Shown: 35 (°C)
